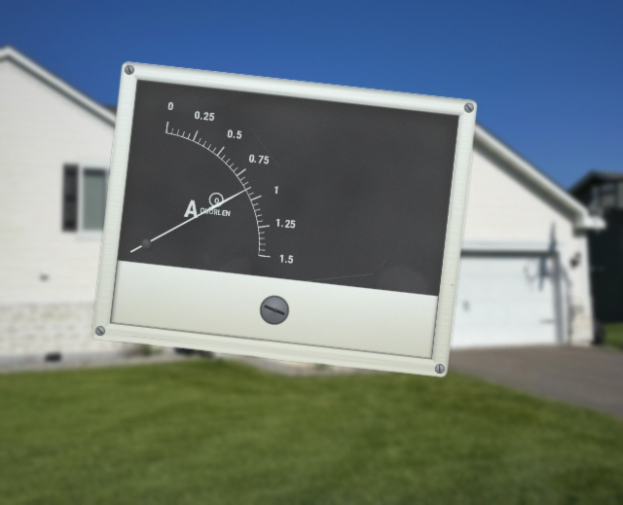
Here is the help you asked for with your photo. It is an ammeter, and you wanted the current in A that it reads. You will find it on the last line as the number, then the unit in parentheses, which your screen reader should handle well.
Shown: 0.9 (A)
